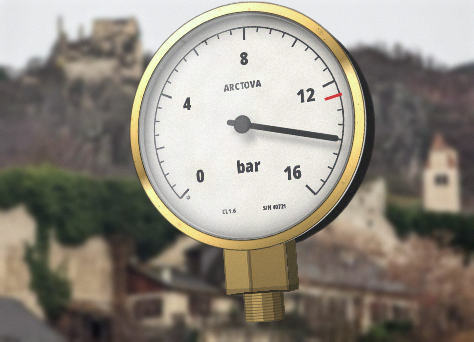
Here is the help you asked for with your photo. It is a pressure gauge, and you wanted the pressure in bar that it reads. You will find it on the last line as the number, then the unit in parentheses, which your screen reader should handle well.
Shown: 14 (bar)
